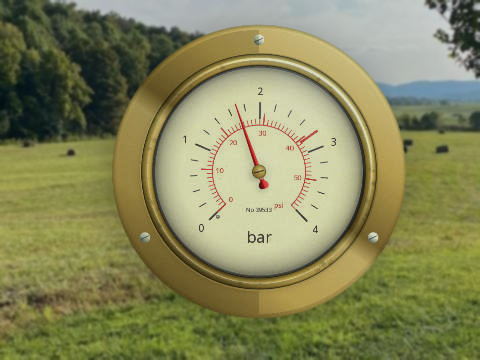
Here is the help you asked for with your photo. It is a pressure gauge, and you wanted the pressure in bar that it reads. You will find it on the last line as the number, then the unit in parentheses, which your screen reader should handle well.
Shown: 1.7 (bar)
